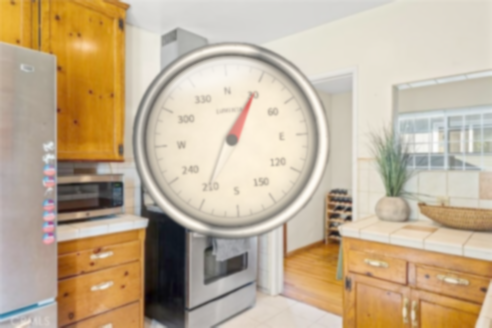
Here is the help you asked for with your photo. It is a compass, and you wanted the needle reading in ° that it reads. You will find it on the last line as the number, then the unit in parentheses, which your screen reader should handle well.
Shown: 30 (°)
